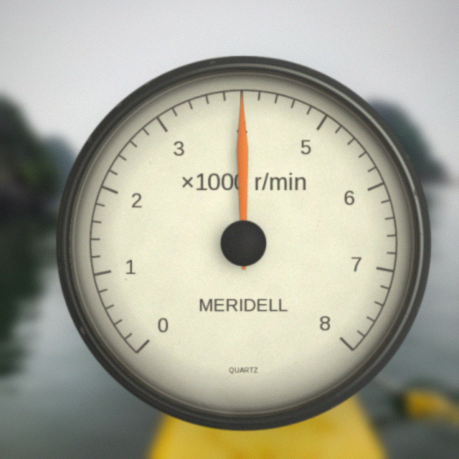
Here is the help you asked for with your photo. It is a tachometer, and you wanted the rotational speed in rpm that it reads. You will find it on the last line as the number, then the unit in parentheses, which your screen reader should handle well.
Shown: 4000 (rpm)
